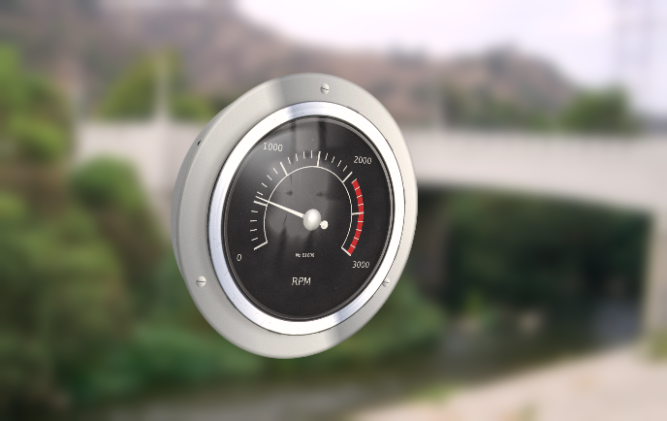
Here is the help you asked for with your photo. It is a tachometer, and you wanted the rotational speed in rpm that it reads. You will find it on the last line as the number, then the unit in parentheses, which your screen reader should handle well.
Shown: 550 (rpm)
